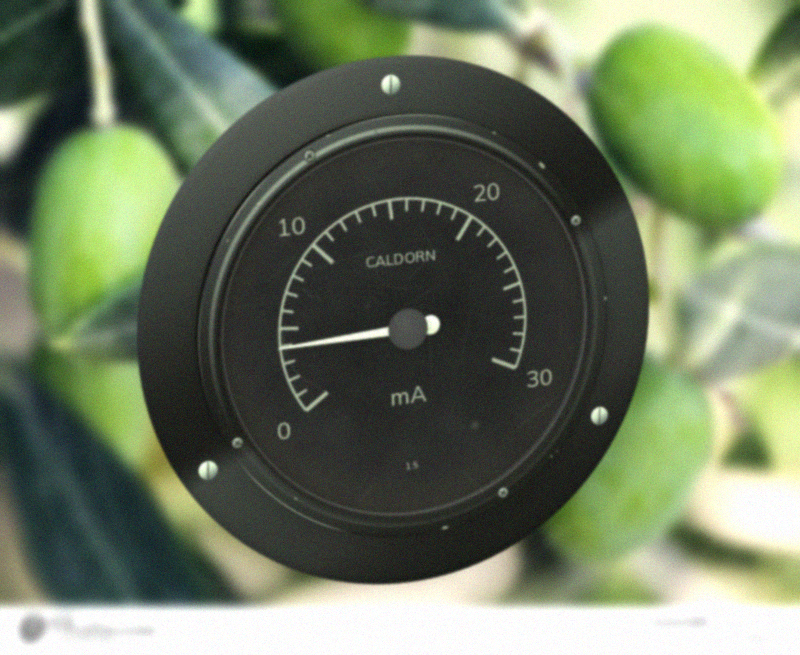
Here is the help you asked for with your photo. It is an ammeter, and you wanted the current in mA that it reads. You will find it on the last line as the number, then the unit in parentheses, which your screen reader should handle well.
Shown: 4 (mA)
